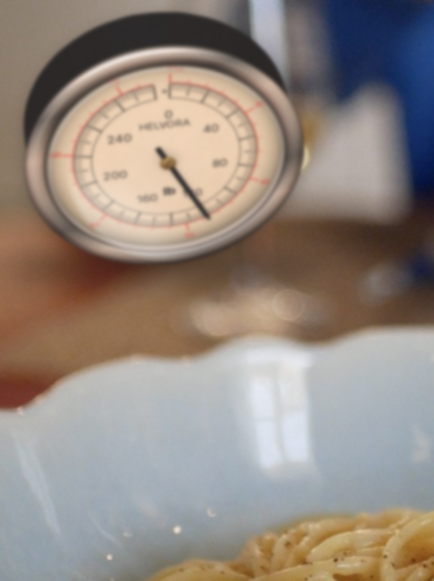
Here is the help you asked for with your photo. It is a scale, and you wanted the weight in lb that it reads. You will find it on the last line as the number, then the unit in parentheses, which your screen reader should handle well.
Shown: 120 (lb)
